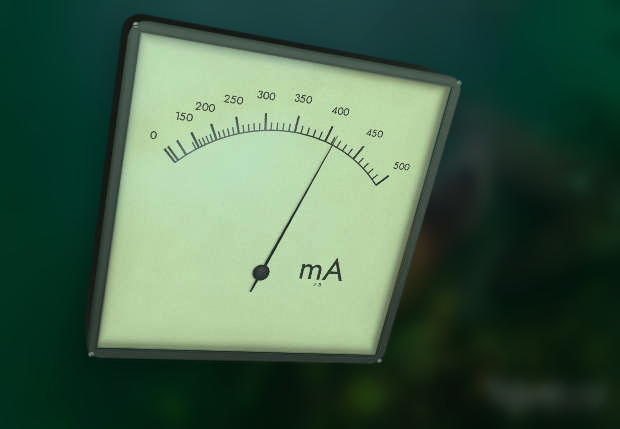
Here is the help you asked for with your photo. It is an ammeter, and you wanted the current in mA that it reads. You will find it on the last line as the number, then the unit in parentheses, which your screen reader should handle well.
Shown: 410 (mA)
